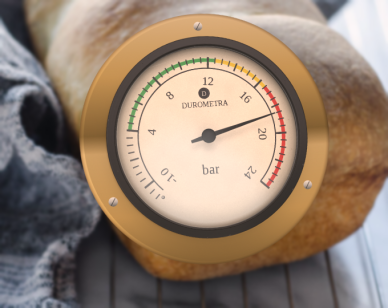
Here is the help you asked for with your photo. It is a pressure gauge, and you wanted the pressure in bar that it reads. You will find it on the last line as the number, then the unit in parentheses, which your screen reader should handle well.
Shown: 18.5 (bar)
